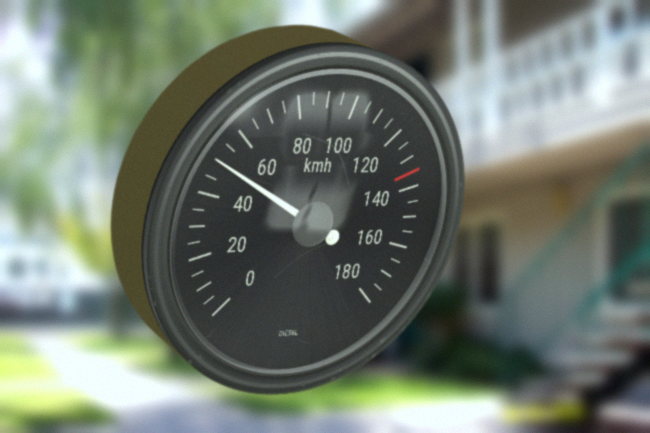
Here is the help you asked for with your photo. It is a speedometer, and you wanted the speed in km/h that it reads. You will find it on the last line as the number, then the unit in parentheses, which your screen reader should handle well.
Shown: 50 (km/h)
